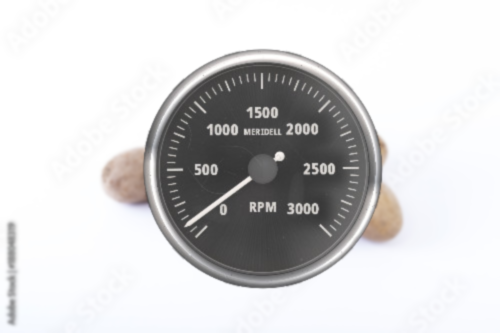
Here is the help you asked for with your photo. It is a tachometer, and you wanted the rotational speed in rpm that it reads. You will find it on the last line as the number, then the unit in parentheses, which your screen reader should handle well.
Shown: 100 (rpm)
